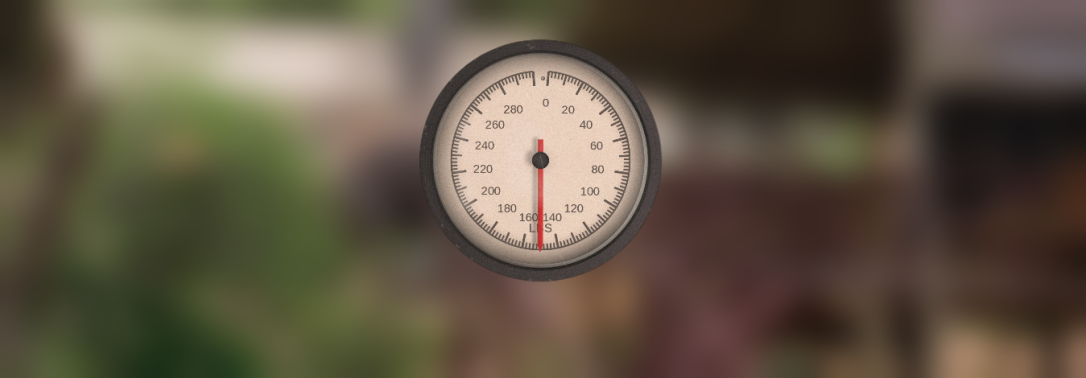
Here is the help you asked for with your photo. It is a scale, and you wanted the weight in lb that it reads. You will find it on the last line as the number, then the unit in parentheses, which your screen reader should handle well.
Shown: 150 (lb)
